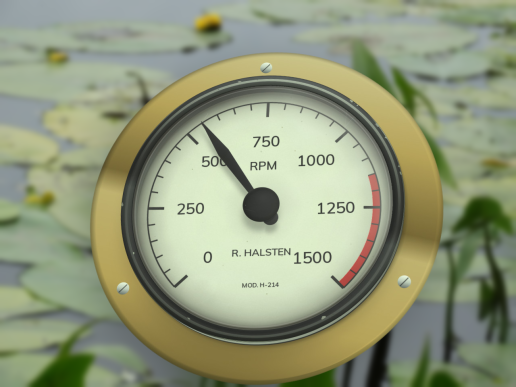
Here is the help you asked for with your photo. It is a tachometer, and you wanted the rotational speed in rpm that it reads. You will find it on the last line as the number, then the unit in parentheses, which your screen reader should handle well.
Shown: 550 (rpm)
